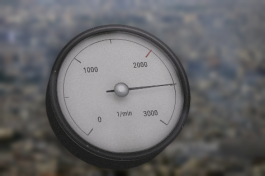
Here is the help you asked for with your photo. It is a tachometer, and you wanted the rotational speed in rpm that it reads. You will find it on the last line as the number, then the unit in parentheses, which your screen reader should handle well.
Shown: 2500 (rpm)
